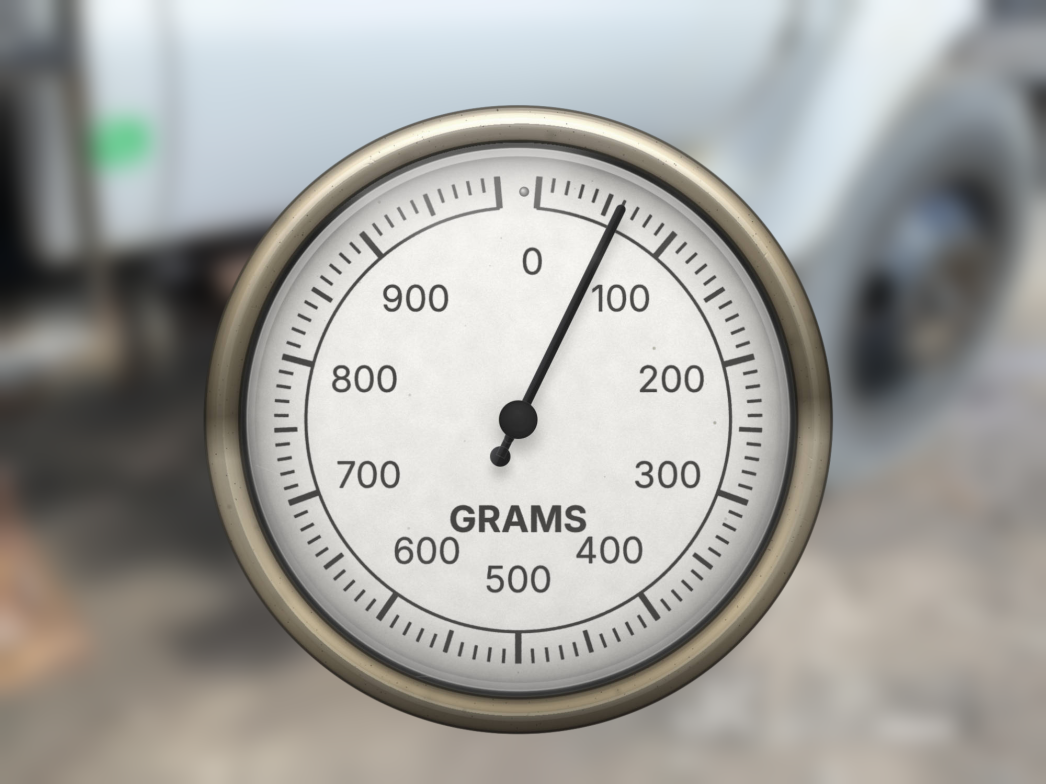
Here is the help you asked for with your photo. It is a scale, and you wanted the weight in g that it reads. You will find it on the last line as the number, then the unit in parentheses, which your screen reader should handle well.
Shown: 60 (g)
